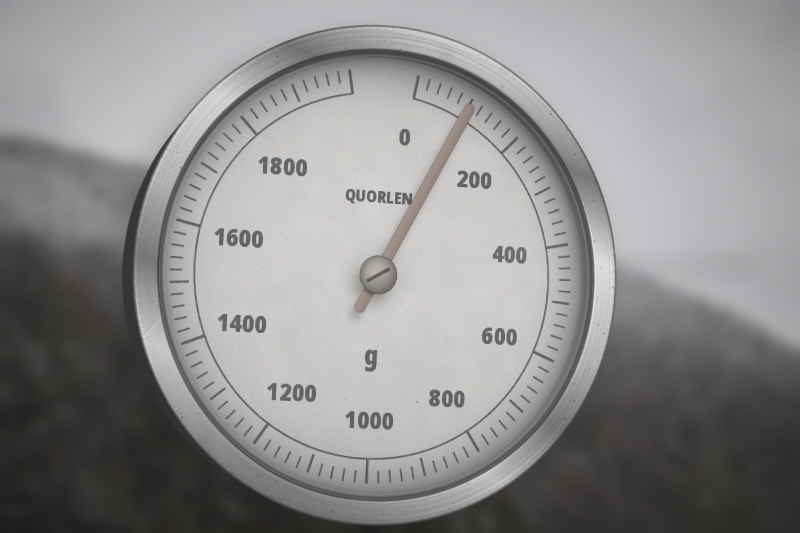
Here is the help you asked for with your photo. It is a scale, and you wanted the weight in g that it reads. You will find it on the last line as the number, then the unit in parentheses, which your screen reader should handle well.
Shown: 100 (g)
